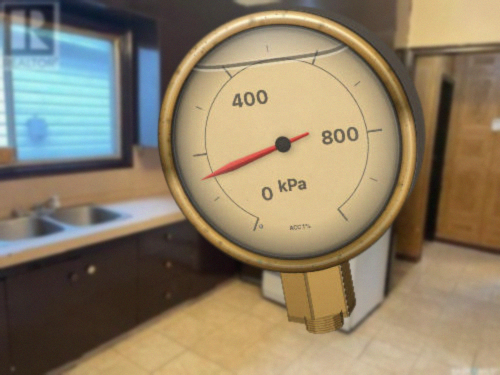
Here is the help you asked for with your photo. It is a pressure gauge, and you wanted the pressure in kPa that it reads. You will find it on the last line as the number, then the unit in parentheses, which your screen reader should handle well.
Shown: 150 (kPa)
